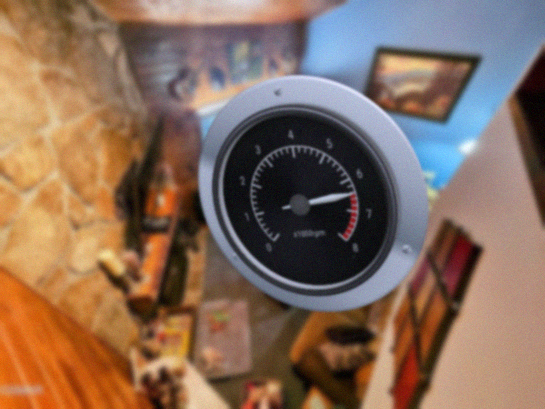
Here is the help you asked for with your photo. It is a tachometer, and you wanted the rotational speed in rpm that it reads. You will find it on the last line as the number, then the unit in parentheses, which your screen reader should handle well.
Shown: 6400 (rpm)
